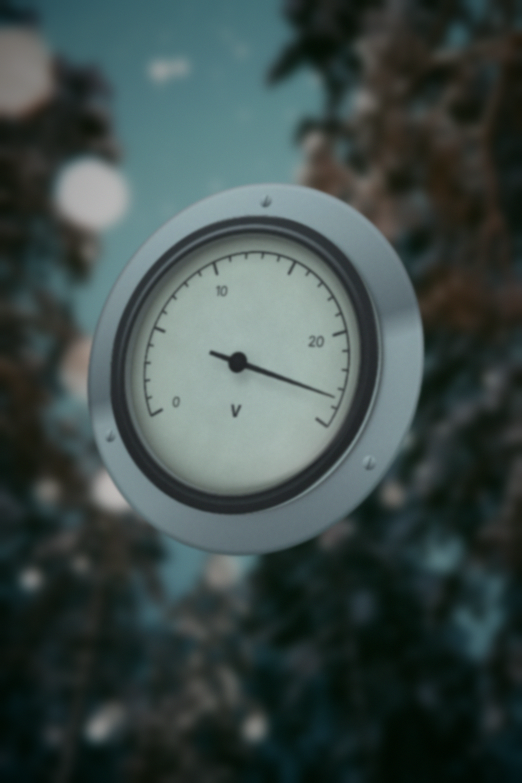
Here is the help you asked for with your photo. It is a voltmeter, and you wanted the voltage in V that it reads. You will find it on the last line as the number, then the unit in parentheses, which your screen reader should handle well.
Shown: 23.5 (V)
